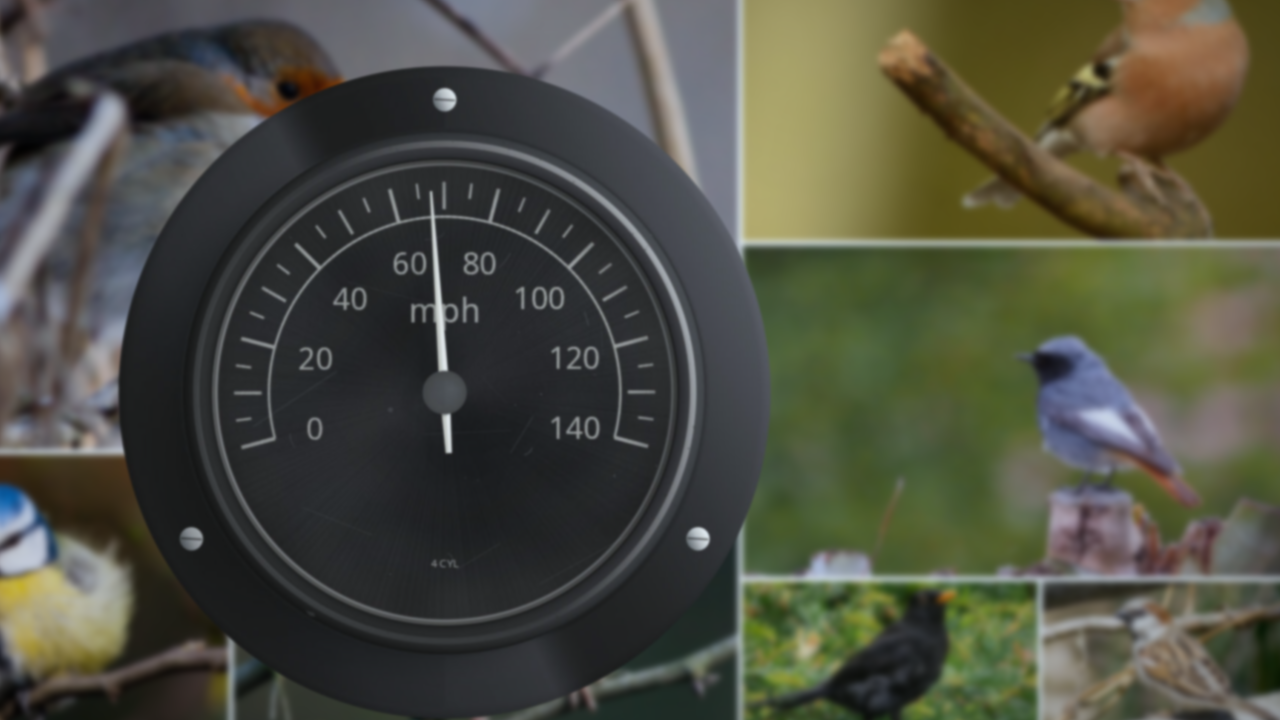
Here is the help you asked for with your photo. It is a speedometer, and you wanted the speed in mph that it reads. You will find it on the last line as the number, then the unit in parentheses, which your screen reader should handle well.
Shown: 67.5 (mph)
